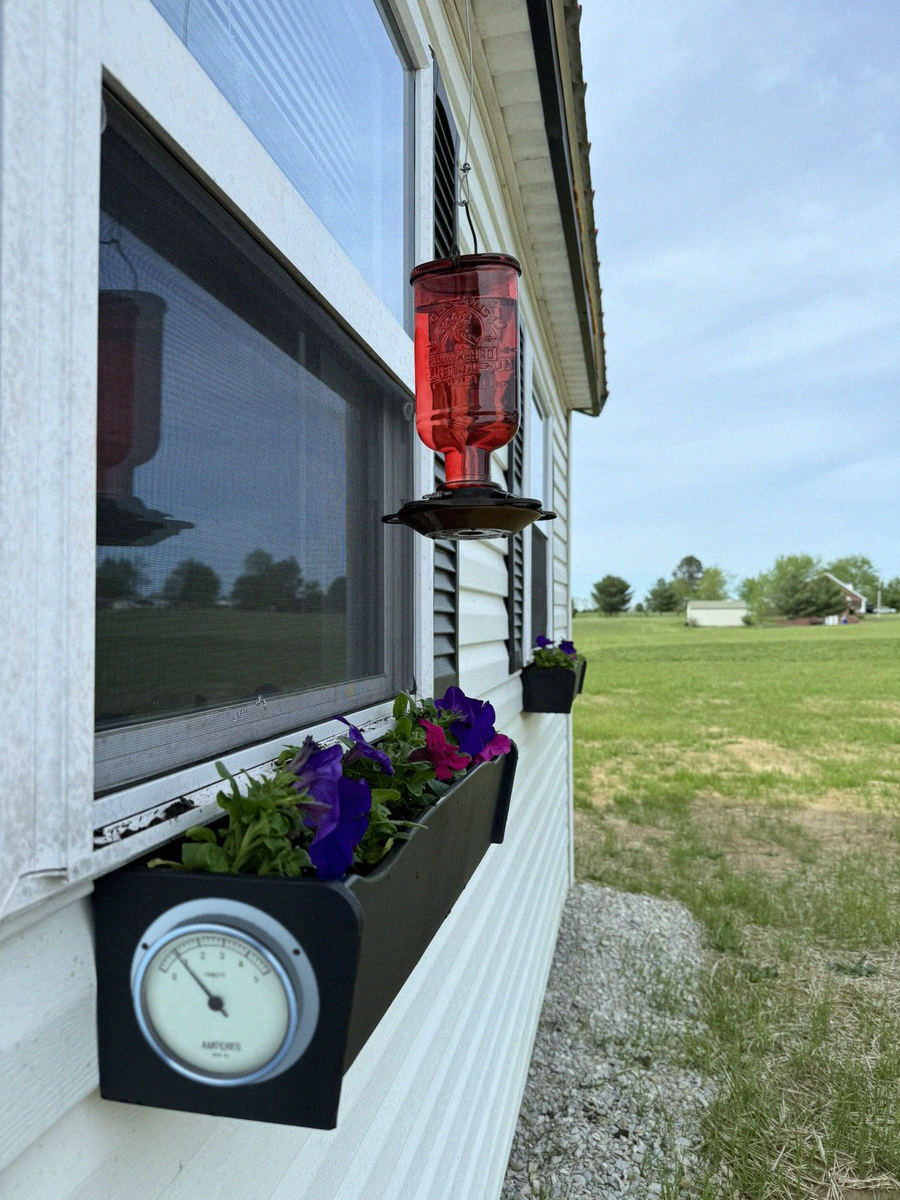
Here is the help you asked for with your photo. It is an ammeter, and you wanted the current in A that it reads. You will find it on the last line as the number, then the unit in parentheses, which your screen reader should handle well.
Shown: 1 (A)
